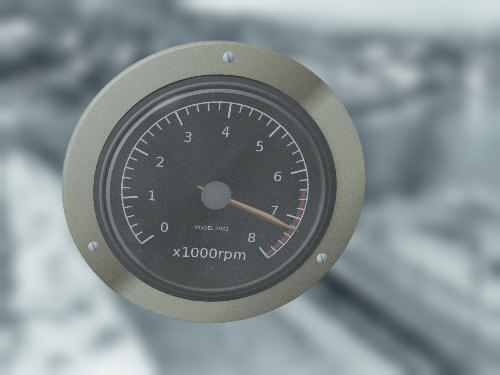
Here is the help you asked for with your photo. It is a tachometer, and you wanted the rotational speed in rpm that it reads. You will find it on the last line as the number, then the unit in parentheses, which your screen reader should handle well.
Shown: 7200 (rpm)
